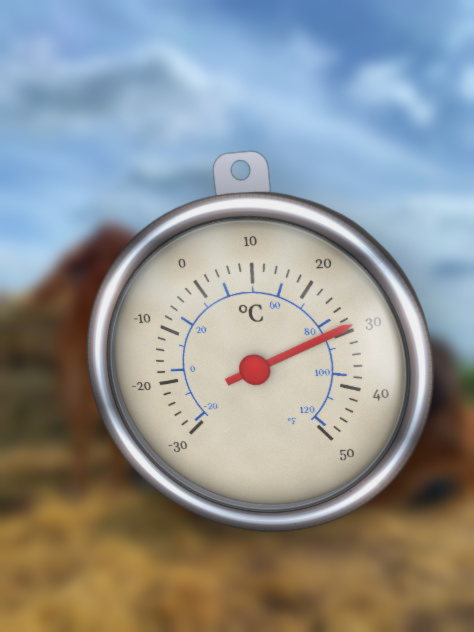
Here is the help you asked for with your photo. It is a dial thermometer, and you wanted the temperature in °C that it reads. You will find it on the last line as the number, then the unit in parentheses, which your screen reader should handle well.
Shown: 29 (°C)
